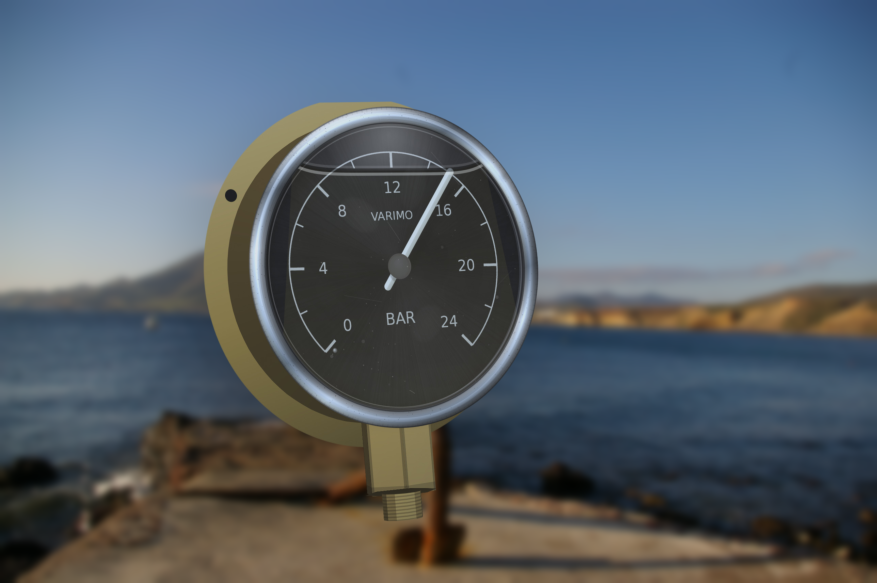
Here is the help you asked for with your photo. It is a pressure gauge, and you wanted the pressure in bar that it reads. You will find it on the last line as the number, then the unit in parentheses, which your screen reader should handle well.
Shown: 15 (bar)
